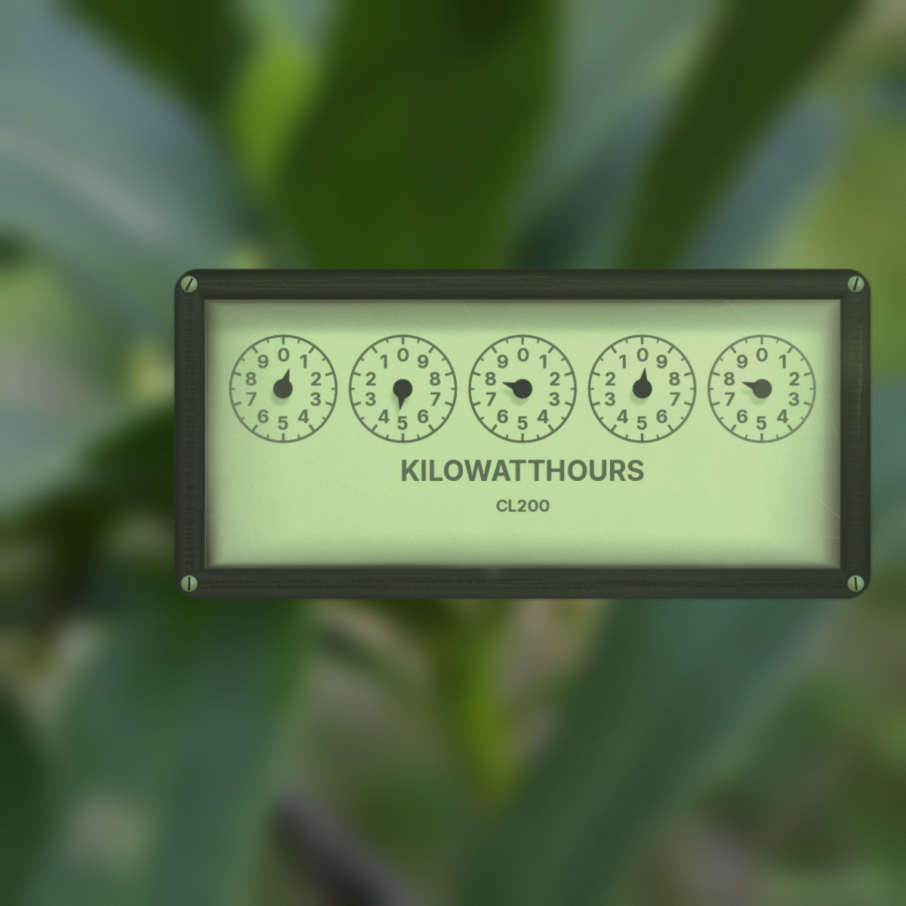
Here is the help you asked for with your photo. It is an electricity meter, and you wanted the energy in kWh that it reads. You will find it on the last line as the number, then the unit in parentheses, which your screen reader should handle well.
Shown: 4798 (kWh)
